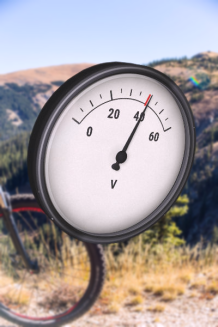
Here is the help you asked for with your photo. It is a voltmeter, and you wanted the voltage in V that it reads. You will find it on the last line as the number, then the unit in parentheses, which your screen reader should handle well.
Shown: 40 (V)
